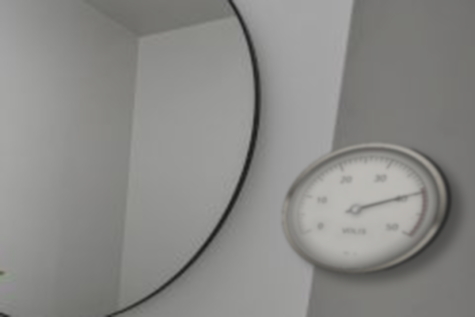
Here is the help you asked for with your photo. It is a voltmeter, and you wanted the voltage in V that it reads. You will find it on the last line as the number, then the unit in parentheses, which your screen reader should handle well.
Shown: 40 (V)
